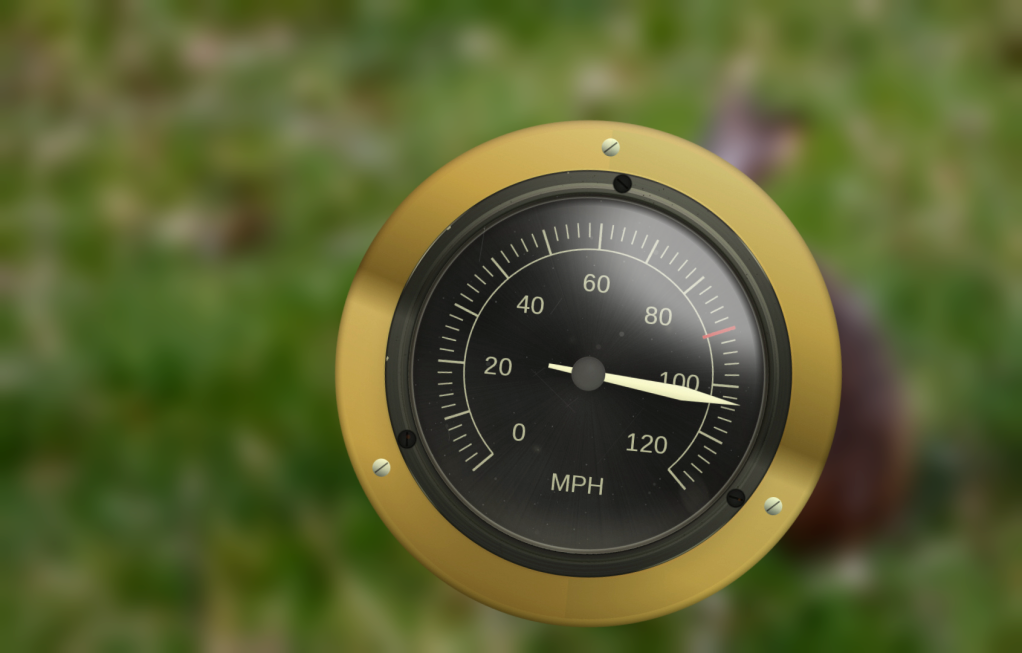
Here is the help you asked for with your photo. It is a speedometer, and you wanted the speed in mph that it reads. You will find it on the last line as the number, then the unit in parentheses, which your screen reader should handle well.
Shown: 103 (mph)
